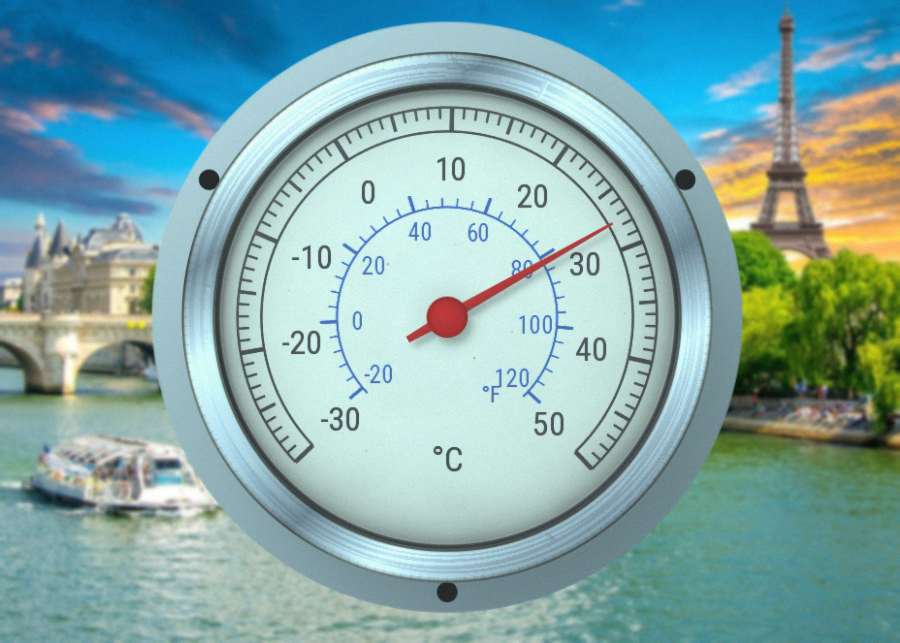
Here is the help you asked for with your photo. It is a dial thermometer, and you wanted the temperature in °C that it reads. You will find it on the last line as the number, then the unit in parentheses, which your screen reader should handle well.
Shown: 27.5 (°C)
